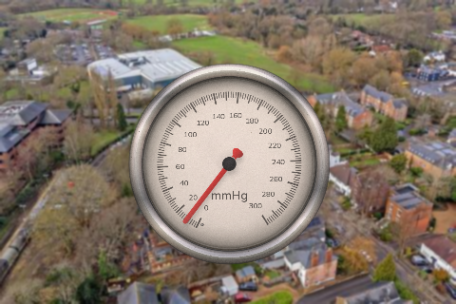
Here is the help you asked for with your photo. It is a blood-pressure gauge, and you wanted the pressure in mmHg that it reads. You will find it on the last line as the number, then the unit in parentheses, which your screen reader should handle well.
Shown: 10 (mmHg)
